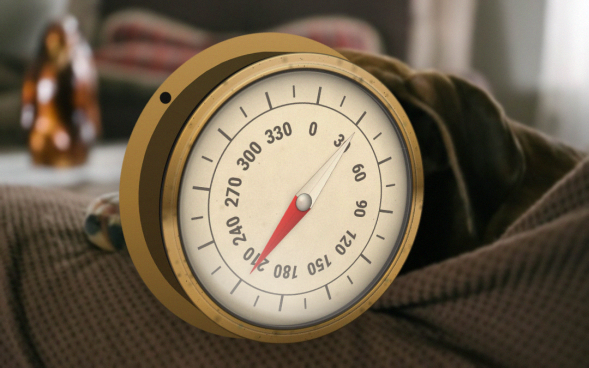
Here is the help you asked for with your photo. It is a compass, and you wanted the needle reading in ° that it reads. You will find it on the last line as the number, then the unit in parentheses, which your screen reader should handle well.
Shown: 210 (°)
